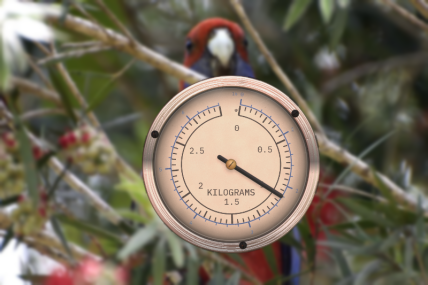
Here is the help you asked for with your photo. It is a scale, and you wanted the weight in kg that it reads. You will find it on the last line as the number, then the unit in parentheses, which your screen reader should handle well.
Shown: 1 (kg)
